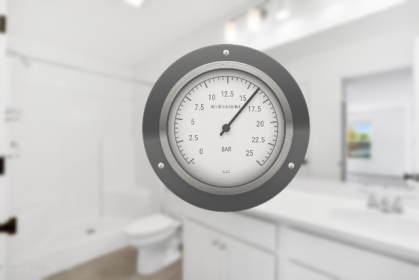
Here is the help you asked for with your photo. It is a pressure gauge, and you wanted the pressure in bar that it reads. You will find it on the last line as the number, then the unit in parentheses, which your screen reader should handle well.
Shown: 16 (bar)
